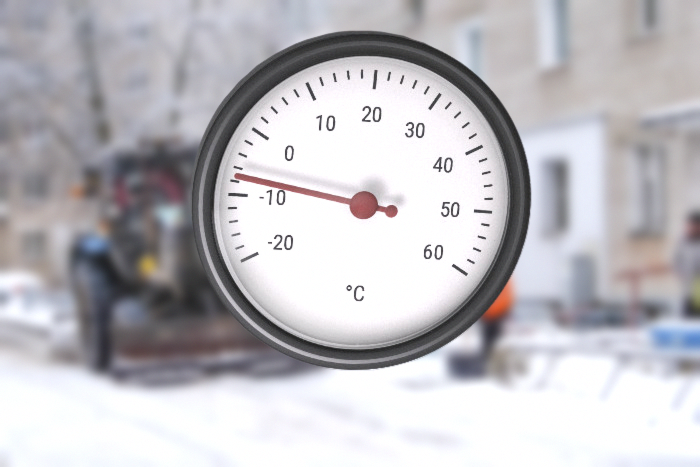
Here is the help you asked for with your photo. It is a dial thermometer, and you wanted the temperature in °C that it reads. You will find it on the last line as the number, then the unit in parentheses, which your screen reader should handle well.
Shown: -7 (°C)
